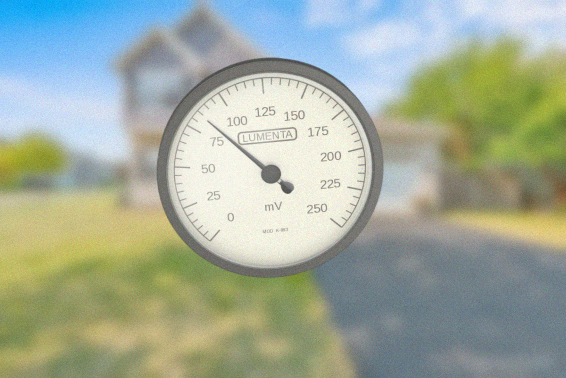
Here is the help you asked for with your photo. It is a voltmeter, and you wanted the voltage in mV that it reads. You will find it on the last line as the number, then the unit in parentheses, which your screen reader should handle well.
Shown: 85 (mV)
